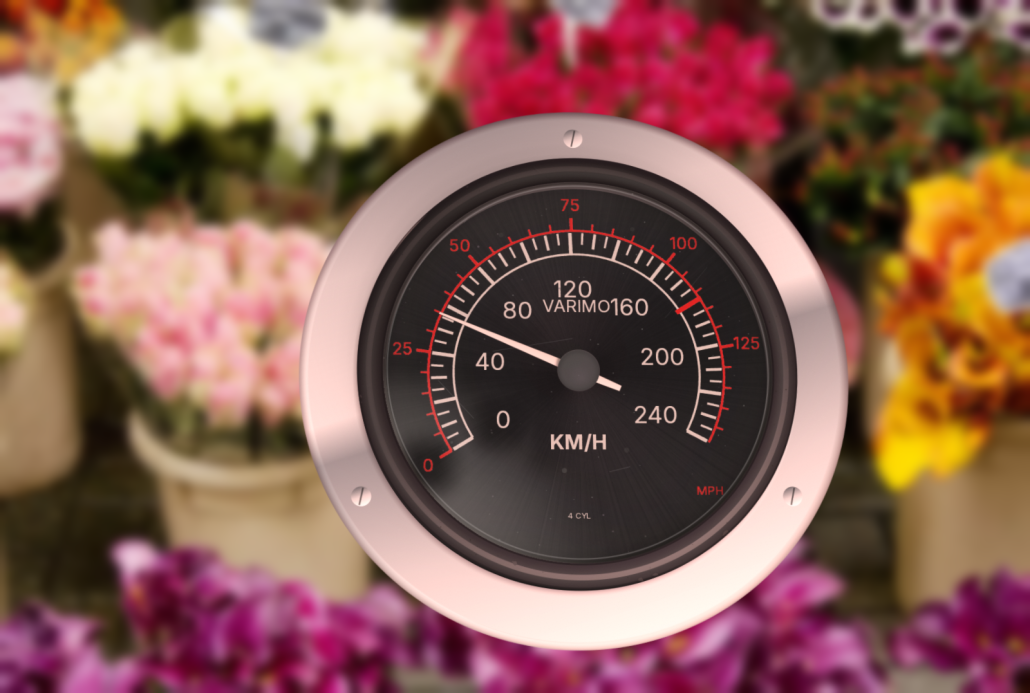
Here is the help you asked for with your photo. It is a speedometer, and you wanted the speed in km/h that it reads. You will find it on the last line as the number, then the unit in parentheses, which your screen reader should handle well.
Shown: 55 (km/h)
